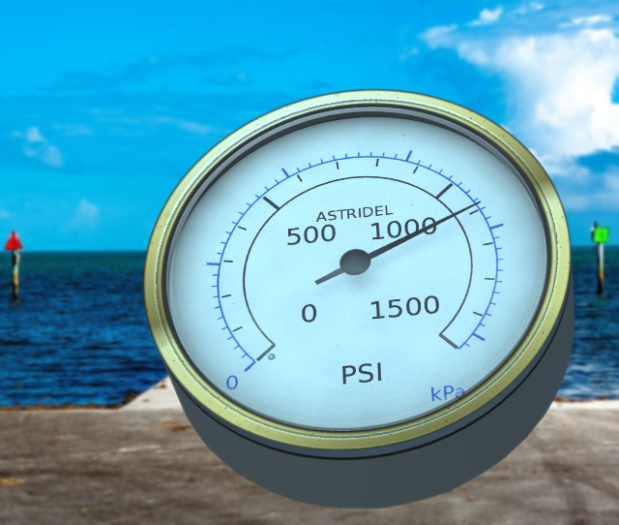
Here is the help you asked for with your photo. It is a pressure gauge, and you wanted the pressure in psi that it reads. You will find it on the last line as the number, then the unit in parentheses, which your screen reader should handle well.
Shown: 1100 (psi)
